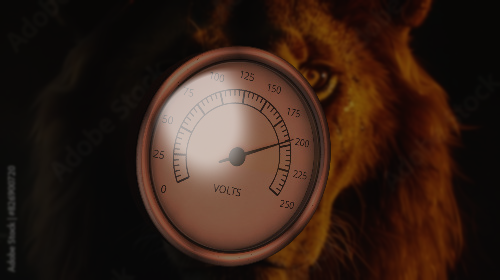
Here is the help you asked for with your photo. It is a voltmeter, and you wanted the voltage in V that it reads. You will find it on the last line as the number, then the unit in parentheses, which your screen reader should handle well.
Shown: 195 (V)
